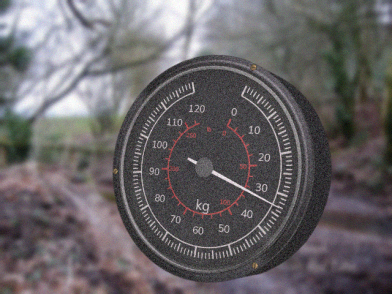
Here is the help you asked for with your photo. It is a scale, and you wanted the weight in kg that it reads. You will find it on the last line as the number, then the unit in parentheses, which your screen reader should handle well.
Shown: 33 (kg)
